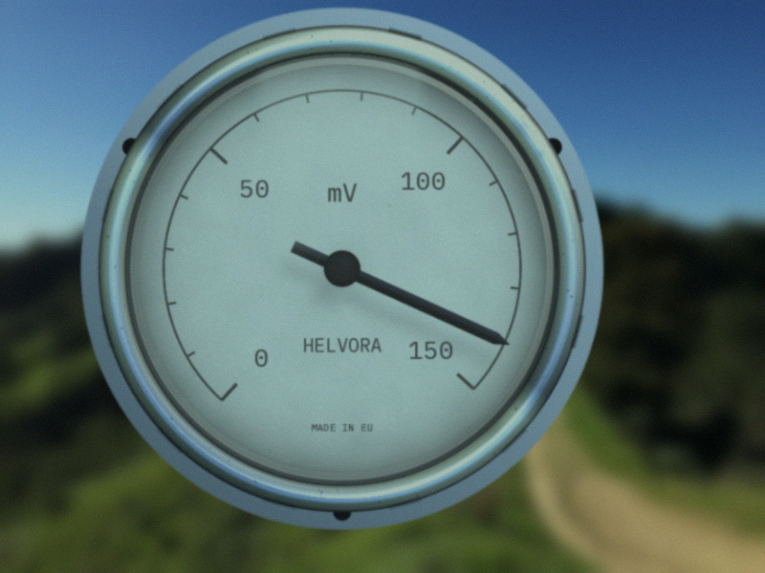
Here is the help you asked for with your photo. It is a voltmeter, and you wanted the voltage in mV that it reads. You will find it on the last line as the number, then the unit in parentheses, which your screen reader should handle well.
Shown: 140 (mV)
